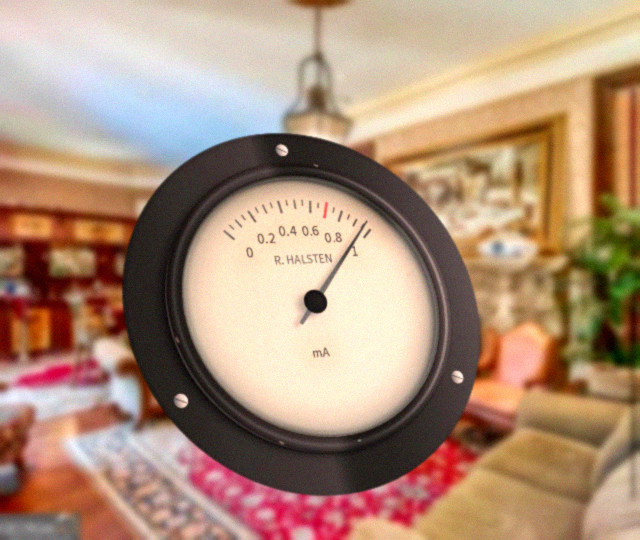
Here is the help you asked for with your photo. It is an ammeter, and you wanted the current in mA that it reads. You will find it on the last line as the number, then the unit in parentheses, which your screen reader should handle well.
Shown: 0.95 (mA)
